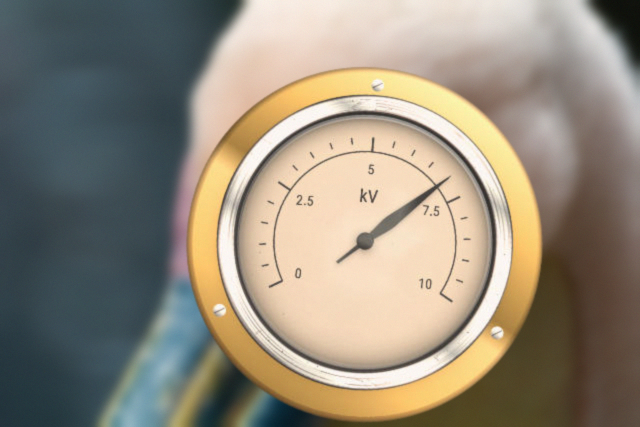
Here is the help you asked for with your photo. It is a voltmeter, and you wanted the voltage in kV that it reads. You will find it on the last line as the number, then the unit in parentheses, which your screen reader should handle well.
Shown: 7 (kV)
